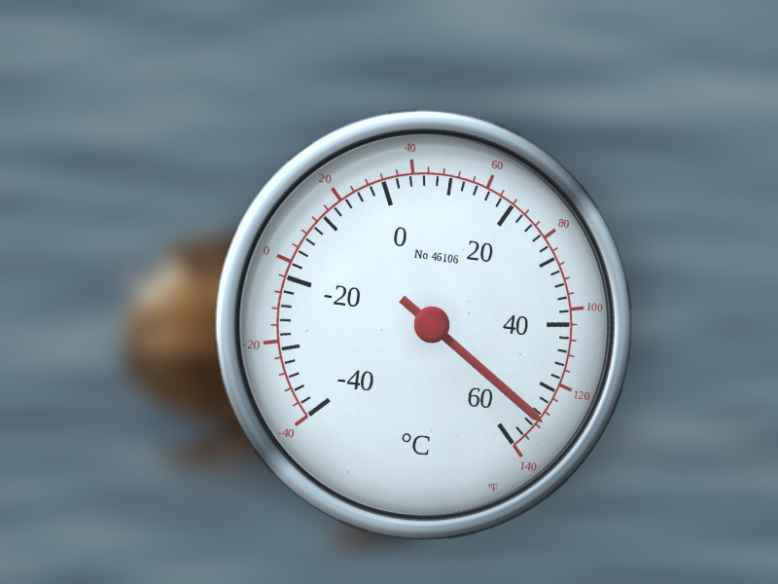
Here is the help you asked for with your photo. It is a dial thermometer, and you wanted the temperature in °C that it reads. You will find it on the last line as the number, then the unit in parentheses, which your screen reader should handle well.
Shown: 55 (°C)
